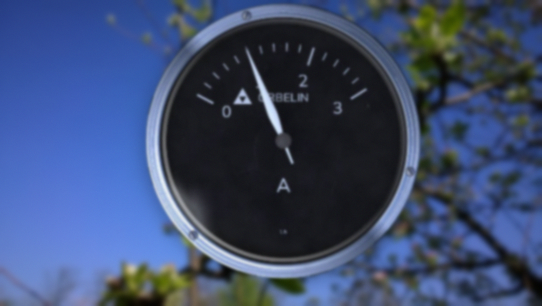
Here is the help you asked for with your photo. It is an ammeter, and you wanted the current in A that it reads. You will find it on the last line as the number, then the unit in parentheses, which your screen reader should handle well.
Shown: 1 (A)
